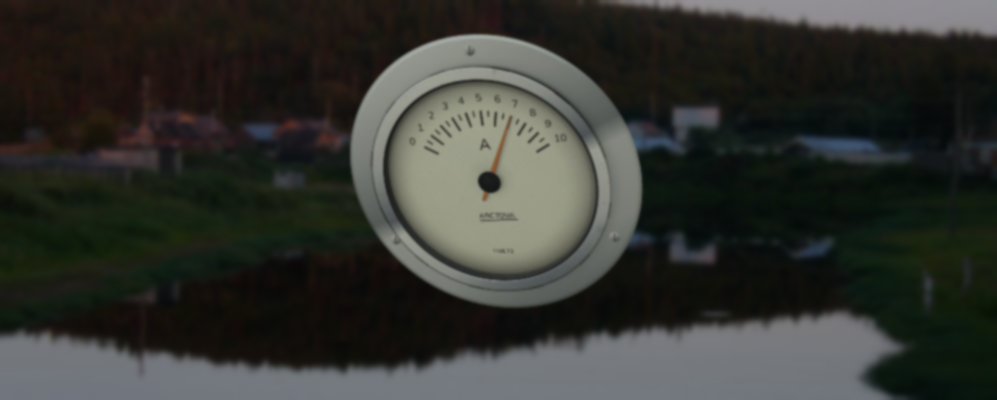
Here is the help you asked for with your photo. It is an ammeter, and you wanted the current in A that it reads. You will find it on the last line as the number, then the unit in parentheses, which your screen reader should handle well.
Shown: 7 (A)
